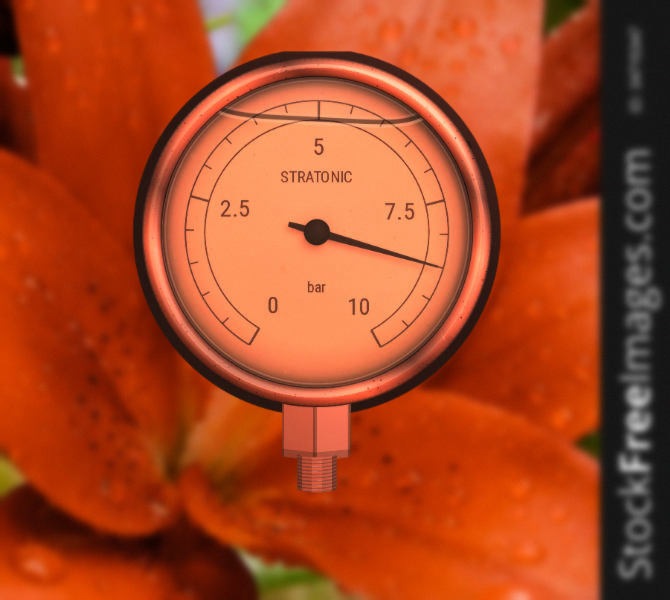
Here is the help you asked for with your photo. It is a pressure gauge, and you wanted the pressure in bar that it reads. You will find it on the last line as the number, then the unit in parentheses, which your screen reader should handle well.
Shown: 8.5 (bar)
